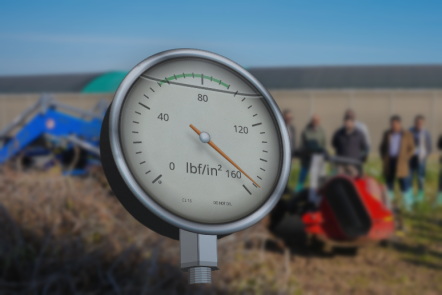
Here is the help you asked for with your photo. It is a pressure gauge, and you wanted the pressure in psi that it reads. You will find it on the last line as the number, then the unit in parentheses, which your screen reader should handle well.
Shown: 155 (psi)
